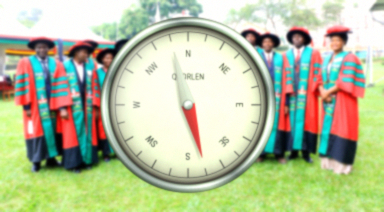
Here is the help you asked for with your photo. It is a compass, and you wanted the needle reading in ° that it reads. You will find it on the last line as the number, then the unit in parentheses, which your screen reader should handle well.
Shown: 165 (°)
